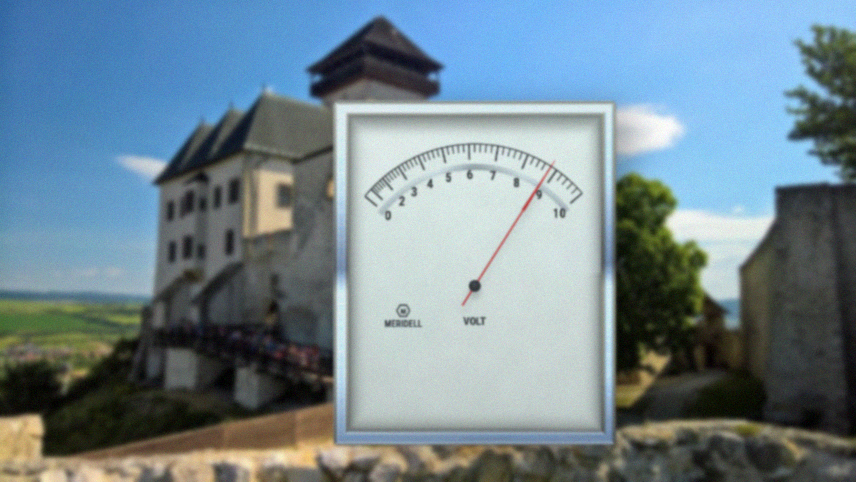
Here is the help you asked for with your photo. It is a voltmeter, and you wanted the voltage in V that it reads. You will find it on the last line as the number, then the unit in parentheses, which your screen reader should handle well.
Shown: 8.8 (V)
